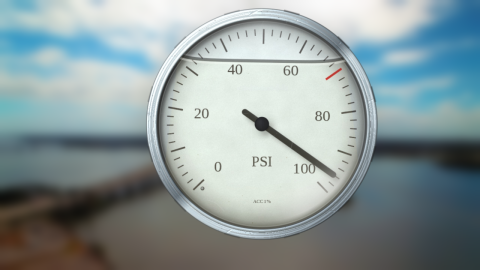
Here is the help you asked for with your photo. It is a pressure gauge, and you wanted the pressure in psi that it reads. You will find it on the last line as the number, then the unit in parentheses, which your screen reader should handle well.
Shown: 96 (psi)
